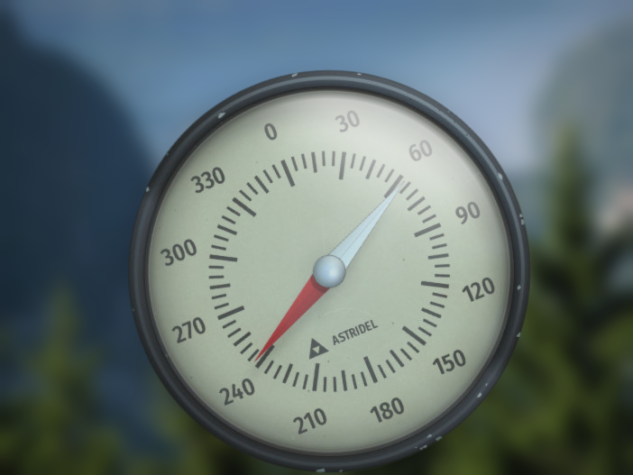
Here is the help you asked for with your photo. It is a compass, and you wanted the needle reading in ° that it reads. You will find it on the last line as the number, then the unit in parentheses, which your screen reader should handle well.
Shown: 242.5 (°)
